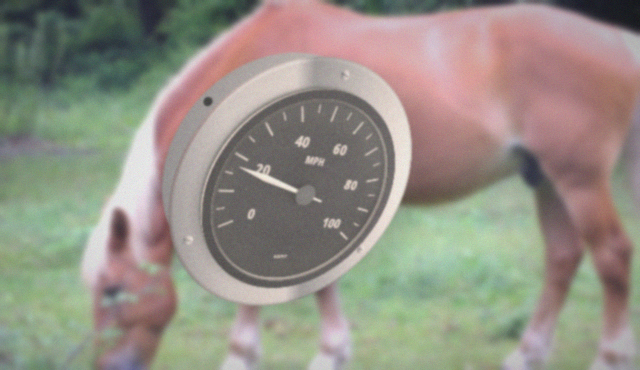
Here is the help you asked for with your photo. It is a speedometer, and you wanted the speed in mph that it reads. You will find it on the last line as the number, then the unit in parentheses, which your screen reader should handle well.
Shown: 17.5 (mph)
